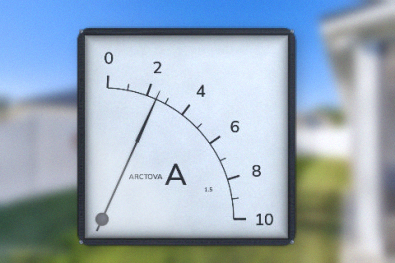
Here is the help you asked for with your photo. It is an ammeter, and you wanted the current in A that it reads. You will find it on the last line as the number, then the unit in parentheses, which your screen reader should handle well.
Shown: 2.5 (A)
